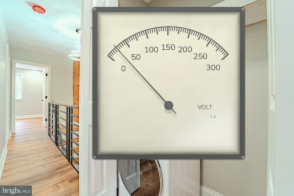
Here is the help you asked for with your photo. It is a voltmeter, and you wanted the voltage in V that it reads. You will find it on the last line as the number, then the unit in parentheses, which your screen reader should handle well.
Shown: 25 (V)
